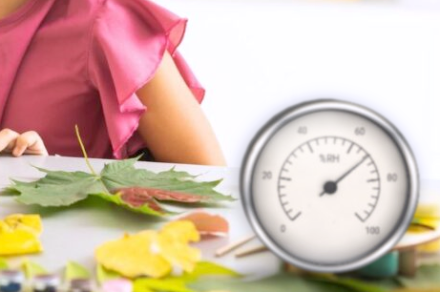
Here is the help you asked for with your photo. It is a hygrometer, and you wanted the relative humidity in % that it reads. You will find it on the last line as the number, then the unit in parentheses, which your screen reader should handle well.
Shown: 68 (%)
